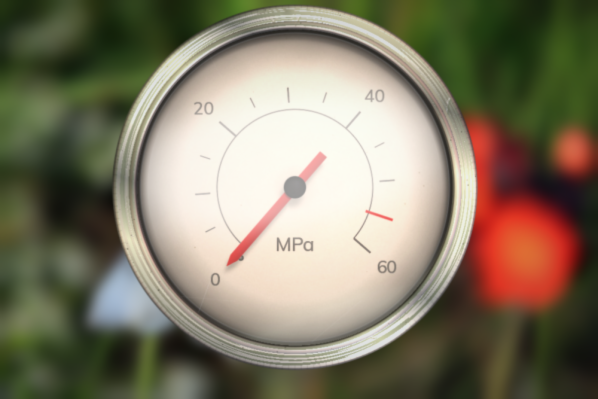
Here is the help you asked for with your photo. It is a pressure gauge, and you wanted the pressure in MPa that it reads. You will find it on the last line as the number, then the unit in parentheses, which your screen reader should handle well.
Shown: 0 (MPa)
